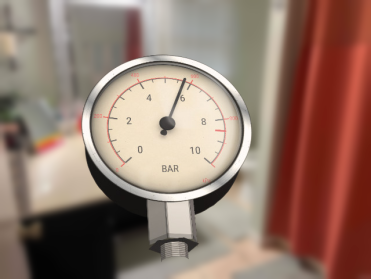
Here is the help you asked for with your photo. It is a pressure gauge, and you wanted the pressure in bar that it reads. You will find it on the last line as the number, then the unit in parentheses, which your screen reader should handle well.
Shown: 5.75 (bar)
